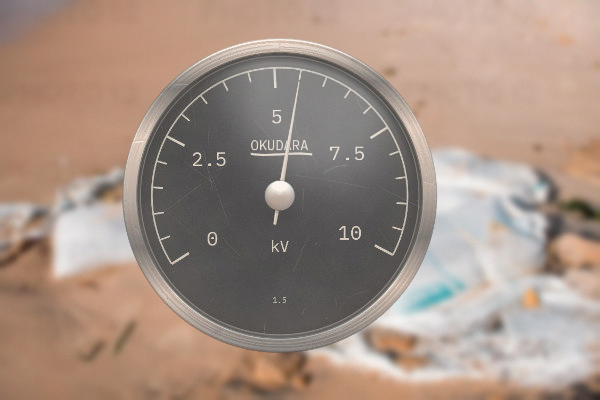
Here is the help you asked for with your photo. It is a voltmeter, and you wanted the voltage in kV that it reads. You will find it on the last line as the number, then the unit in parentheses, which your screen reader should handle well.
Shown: 5.5 (kV)
